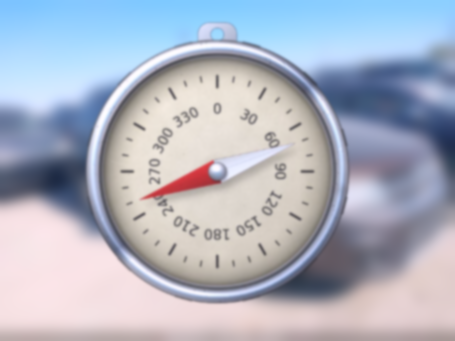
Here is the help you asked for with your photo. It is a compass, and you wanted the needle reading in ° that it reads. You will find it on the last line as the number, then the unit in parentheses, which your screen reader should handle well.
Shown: 250 (°)
